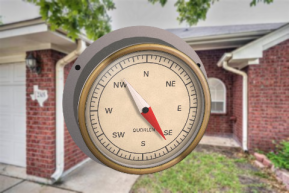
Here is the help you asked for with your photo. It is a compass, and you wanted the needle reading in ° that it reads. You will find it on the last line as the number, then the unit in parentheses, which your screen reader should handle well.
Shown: 145 (°)
